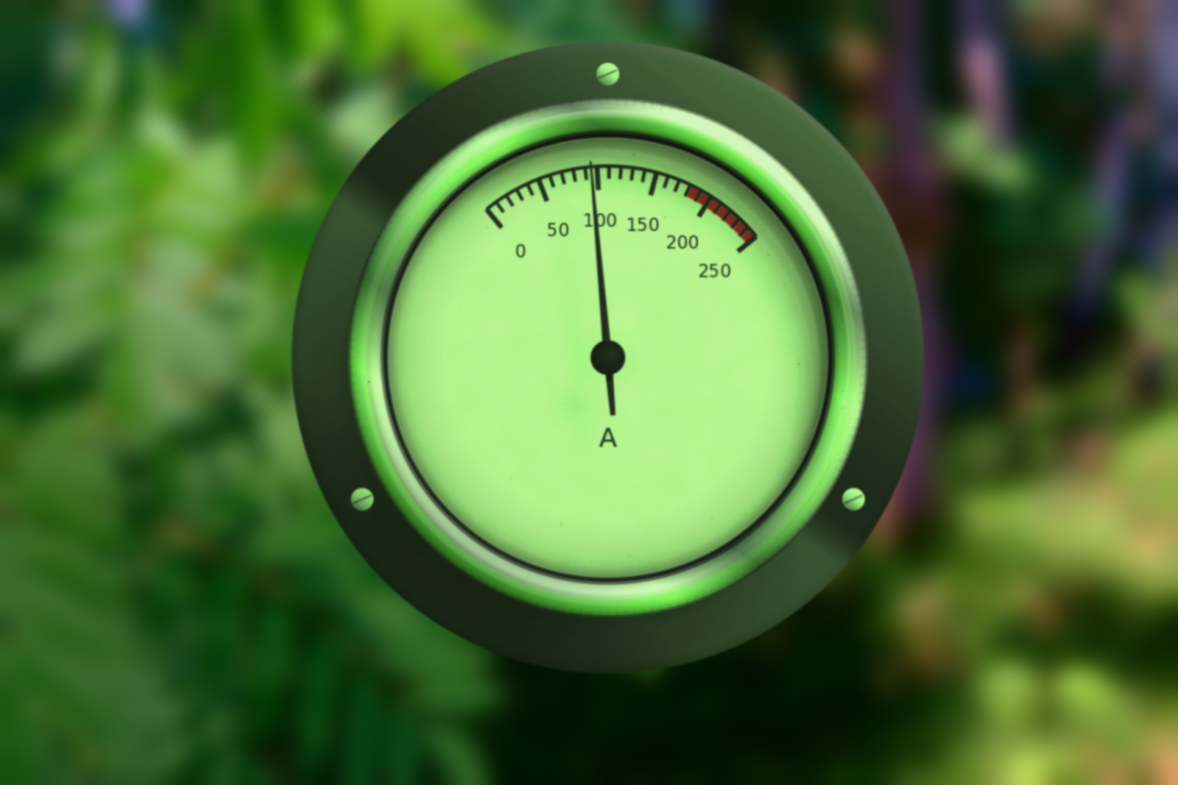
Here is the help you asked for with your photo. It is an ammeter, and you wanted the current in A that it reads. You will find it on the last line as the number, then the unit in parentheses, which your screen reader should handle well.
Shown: 95 (A)
